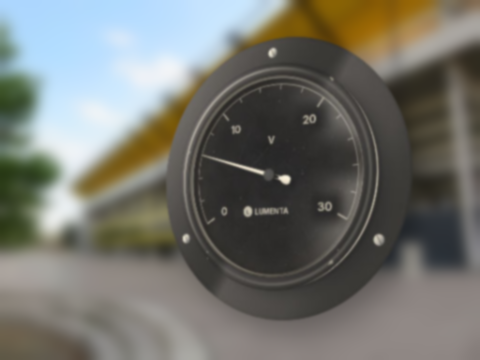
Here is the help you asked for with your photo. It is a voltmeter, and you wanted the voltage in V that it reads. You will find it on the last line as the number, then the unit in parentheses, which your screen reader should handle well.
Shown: 6 (V)
